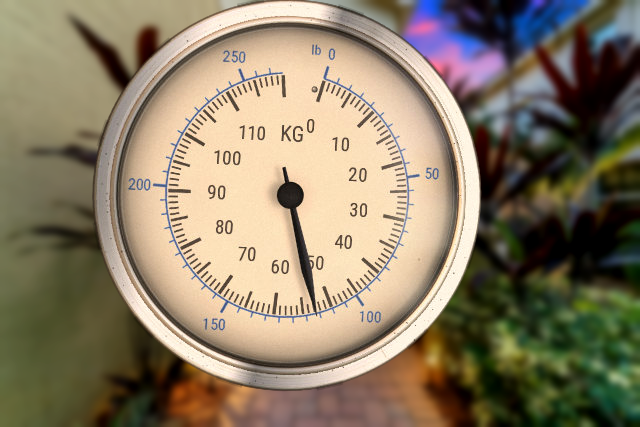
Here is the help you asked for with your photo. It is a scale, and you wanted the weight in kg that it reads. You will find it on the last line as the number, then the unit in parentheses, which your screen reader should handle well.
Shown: 53 (kg)
